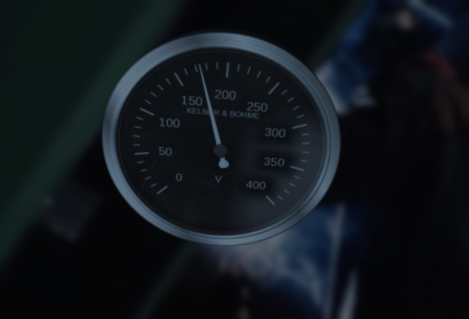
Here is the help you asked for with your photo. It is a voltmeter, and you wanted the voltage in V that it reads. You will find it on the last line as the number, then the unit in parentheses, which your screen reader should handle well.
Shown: 175 (V)
